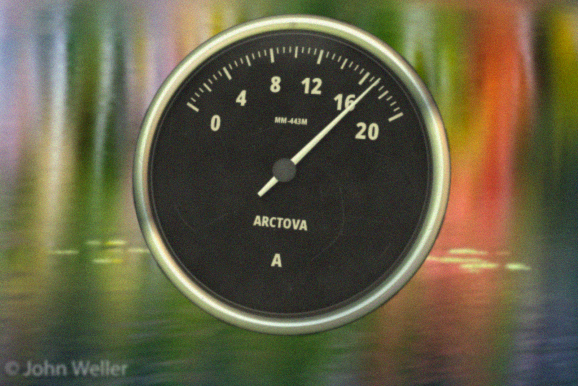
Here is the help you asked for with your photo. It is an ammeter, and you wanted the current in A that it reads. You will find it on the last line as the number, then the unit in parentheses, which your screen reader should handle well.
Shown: 17 (A)
